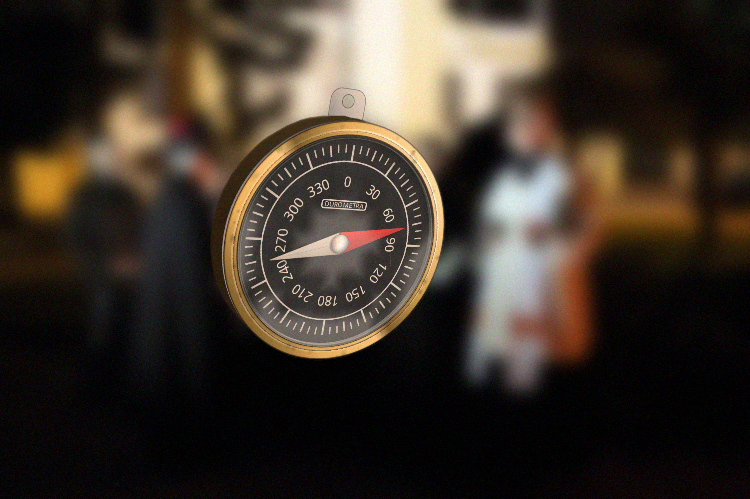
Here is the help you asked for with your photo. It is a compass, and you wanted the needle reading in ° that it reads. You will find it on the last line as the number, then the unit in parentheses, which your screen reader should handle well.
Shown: 75 (°)
